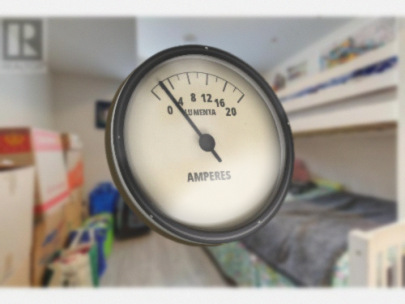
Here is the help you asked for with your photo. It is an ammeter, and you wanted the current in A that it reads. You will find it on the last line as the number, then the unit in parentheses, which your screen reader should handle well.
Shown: 2 (A)
